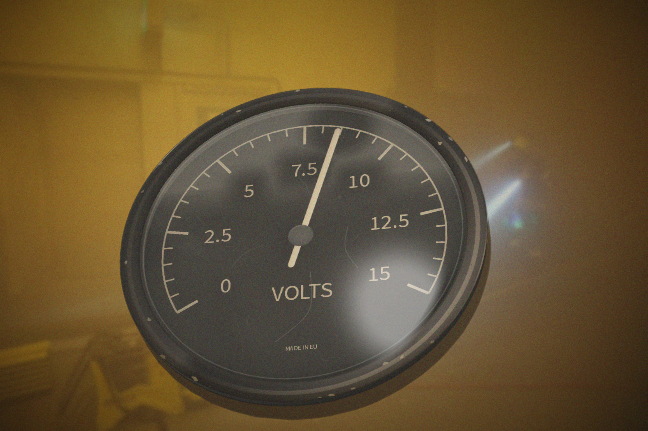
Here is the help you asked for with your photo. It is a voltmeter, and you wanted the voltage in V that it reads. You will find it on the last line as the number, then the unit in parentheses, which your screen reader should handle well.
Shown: 8.5 (V)
